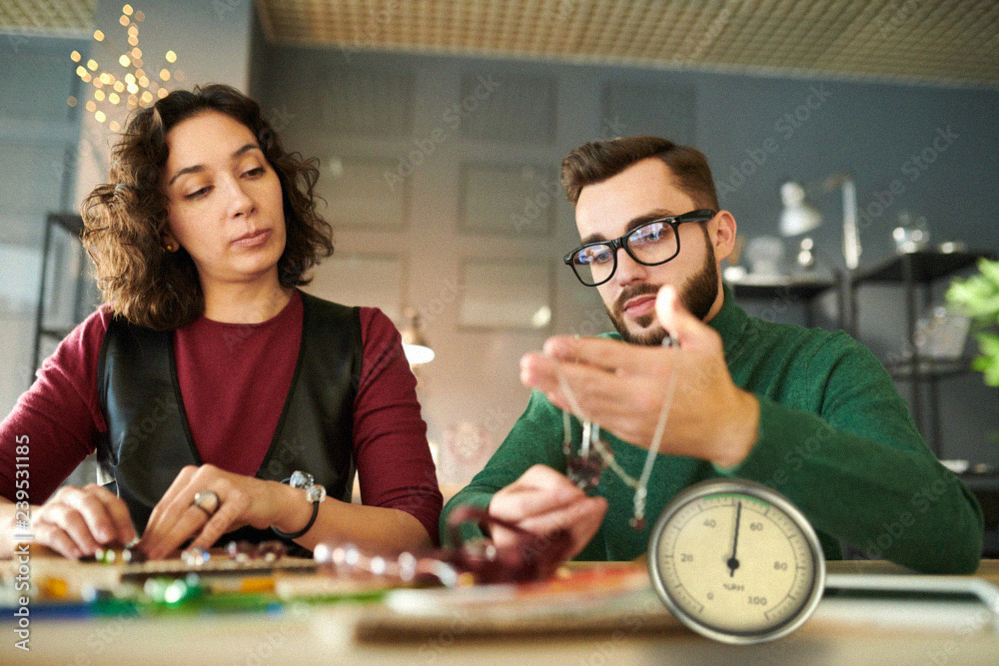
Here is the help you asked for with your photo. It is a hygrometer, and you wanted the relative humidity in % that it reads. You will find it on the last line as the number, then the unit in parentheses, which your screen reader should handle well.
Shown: 52 (%)
